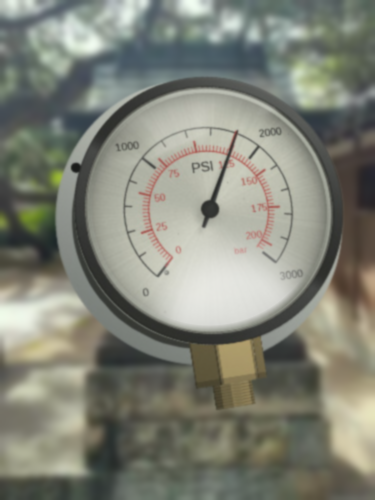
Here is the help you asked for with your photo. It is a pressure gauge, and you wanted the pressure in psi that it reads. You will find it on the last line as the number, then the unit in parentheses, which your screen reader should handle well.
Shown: 1800 (psi)
